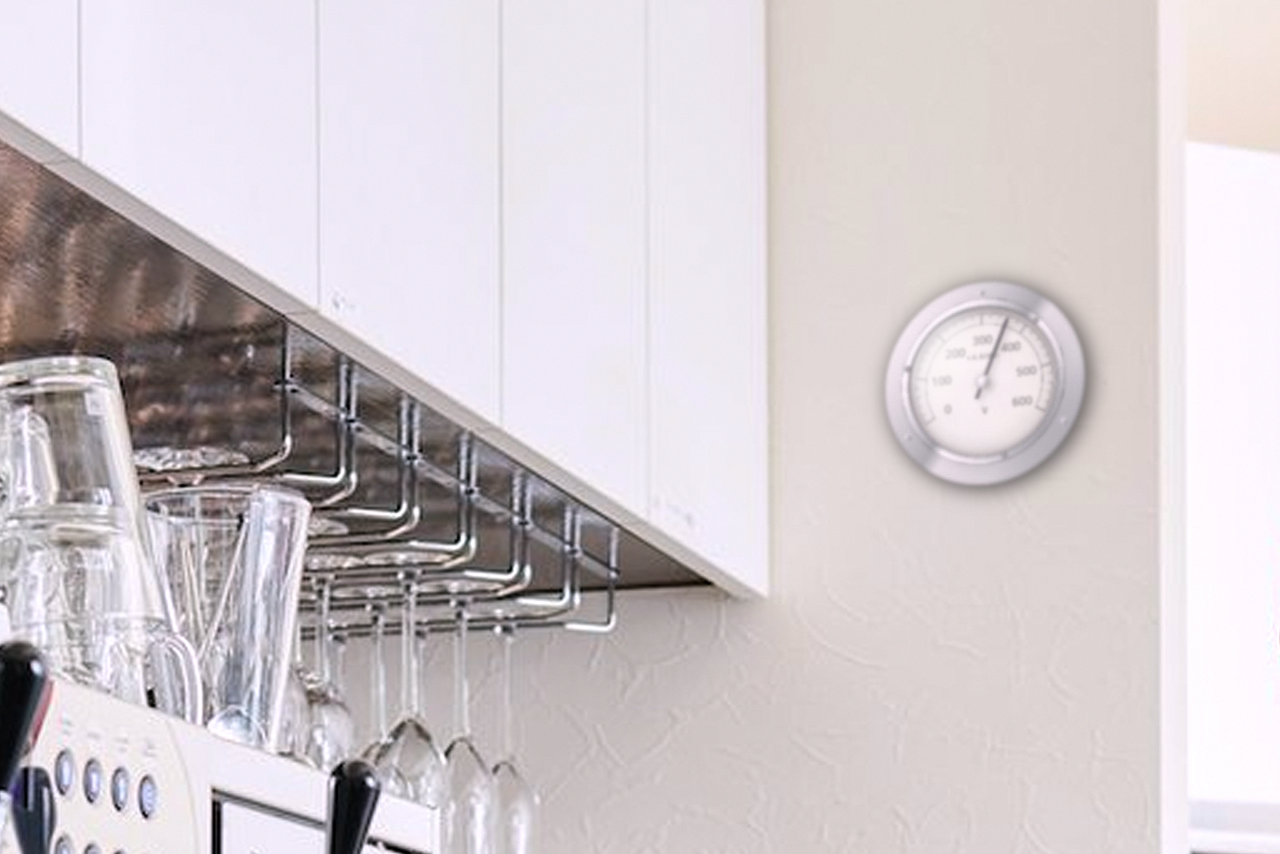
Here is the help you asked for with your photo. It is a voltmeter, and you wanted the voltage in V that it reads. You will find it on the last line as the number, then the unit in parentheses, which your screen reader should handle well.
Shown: 360 (V)
